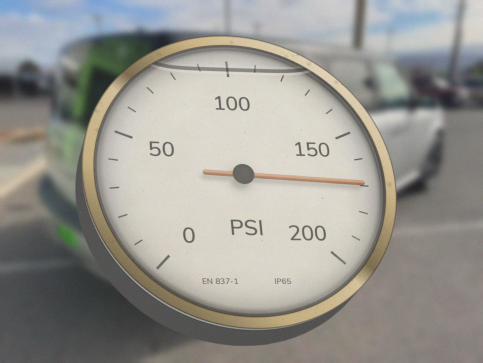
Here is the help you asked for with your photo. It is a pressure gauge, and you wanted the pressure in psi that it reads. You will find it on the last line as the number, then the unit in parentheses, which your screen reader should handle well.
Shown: 170 (psi)
